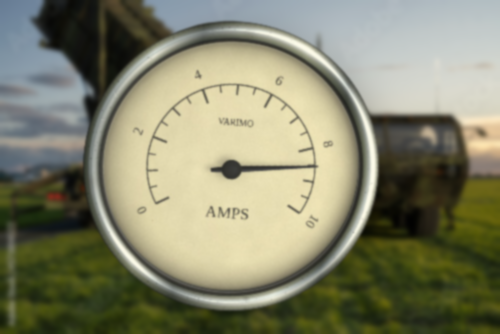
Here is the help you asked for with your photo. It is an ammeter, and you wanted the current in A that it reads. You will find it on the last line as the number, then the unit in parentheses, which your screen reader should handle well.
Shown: 8.5 (A)
